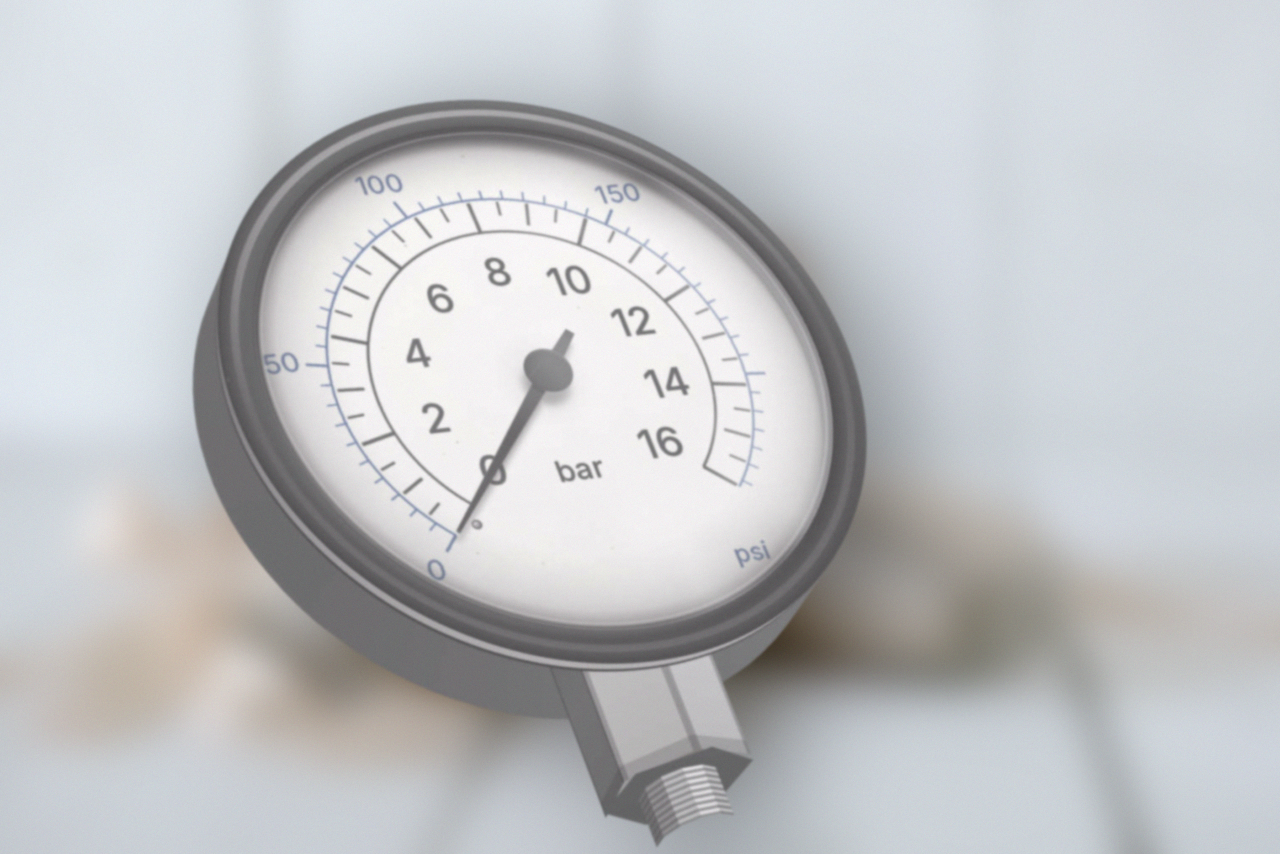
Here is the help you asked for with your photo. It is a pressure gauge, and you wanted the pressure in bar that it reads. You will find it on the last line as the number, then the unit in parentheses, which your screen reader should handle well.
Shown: 0 (bar)
